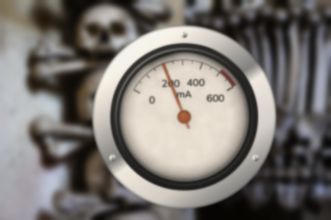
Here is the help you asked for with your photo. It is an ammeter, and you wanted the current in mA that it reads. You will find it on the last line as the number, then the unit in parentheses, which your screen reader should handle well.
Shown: 200 (mA)
